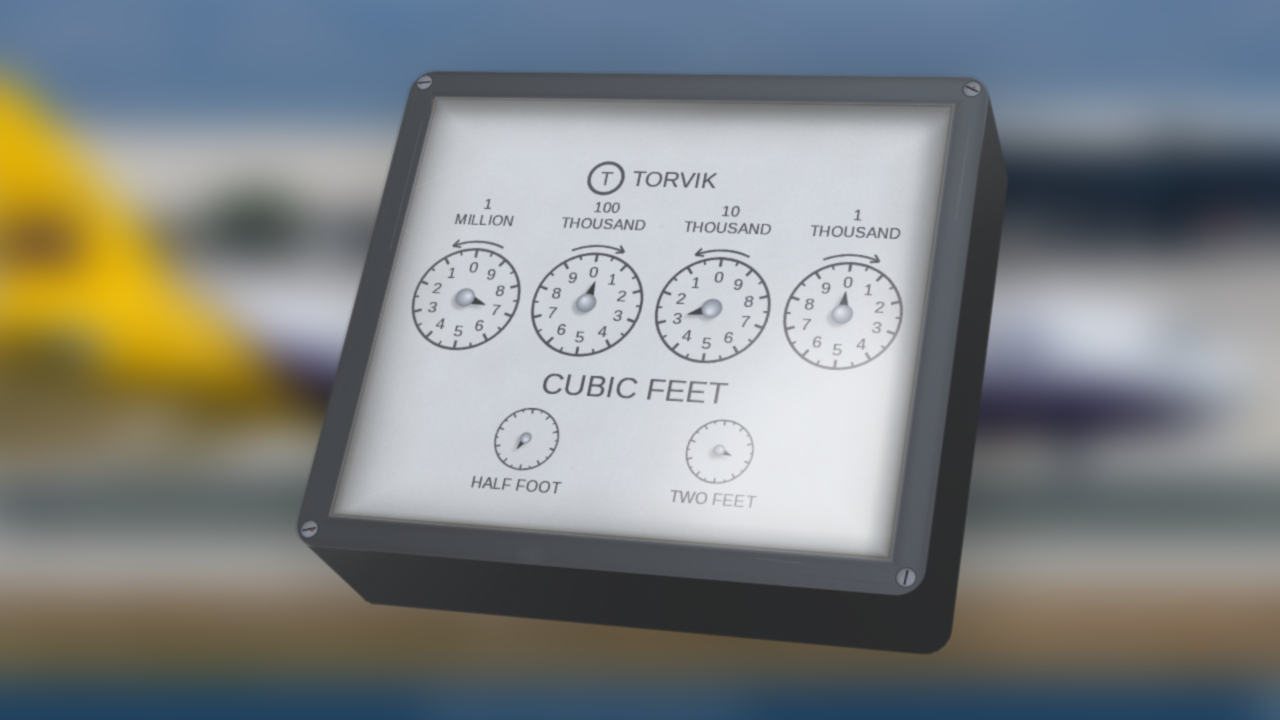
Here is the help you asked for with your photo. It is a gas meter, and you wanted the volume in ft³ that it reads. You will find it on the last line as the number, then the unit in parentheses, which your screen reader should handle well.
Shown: 703000 (ft³)
